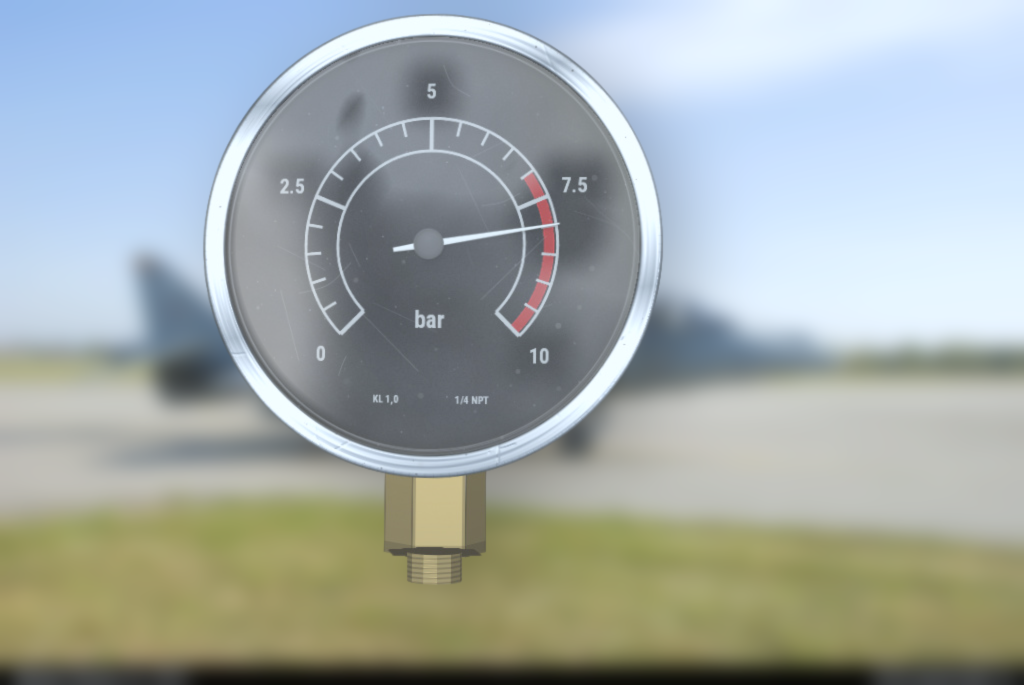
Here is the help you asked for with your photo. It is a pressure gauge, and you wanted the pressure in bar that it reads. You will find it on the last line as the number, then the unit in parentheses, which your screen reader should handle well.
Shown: 8 (bar)
